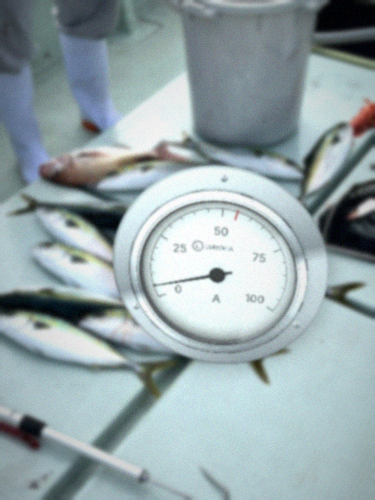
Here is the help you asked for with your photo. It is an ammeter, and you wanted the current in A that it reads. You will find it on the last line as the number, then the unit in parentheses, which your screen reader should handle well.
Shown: 5 (A)
